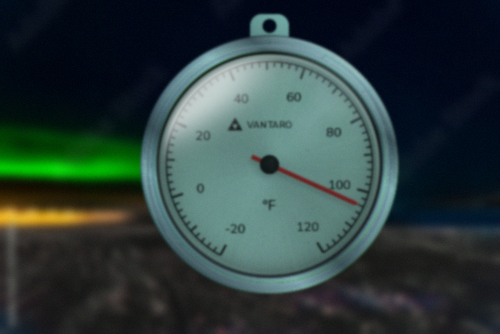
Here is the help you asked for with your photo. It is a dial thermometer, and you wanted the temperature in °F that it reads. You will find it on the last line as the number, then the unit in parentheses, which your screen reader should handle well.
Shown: 104 (°F)
